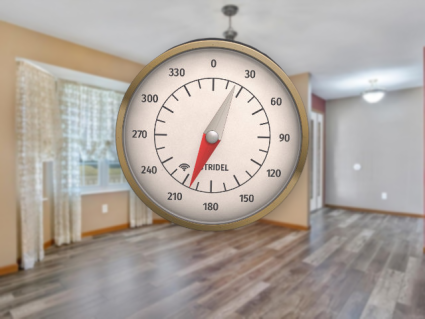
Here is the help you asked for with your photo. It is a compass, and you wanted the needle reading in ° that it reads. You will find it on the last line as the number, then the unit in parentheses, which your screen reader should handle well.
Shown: 202.5 (°)
